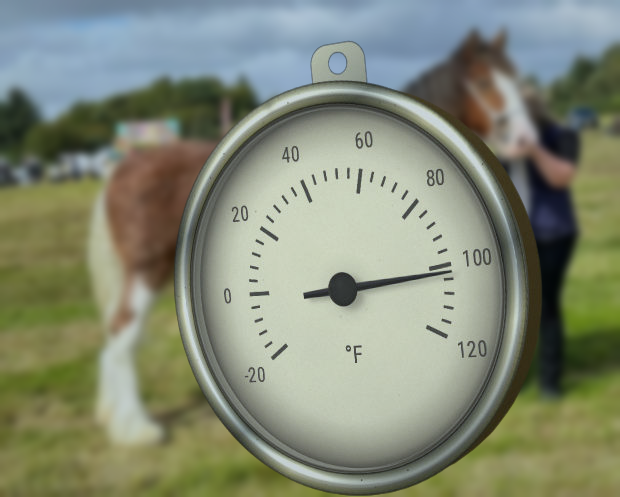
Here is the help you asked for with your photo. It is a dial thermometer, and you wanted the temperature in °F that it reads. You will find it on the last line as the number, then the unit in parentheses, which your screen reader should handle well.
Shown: 102 (°F)
